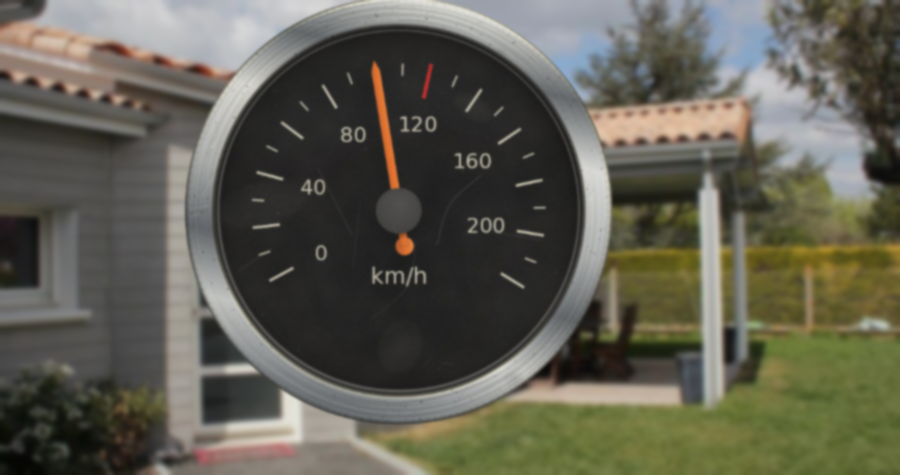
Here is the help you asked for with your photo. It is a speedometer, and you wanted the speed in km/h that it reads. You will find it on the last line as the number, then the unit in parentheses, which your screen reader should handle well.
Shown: 100 (km/h)
